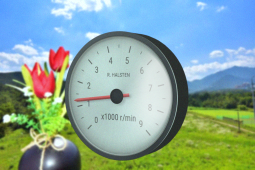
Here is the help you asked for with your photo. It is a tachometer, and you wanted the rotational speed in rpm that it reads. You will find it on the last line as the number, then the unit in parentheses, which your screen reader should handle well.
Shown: 1250 (rpm)
